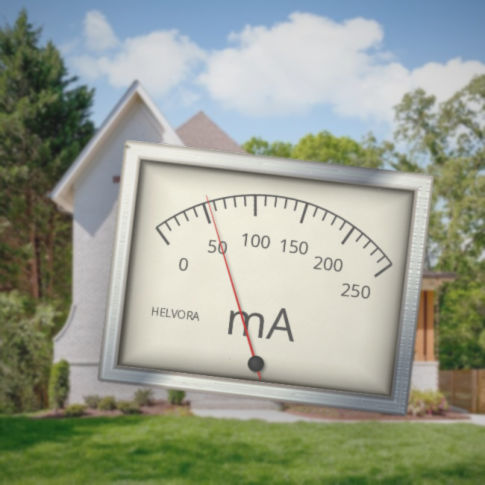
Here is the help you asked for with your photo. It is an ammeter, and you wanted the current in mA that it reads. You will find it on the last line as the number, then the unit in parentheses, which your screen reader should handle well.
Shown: 55 (mA)
